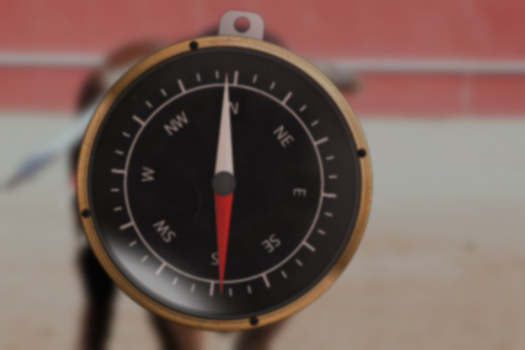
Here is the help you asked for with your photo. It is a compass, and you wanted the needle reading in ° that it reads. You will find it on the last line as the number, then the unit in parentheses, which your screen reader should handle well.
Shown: 175 (°)
